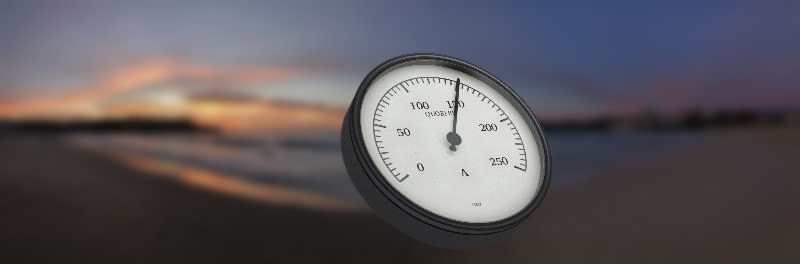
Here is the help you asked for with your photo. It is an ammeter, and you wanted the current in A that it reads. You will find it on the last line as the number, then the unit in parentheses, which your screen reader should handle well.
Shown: 150 (A)
